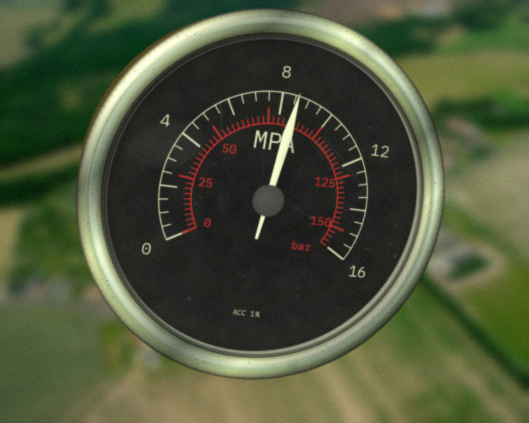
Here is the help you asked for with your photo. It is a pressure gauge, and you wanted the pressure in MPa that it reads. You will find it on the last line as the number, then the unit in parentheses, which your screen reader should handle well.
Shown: 8.5 (MPa)
